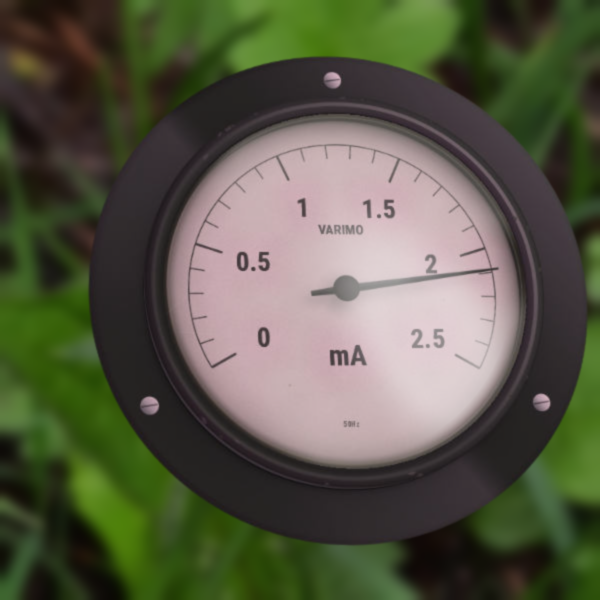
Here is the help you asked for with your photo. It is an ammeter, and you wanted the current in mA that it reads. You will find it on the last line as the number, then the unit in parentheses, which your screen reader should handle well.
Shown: 2.1 (mA)
